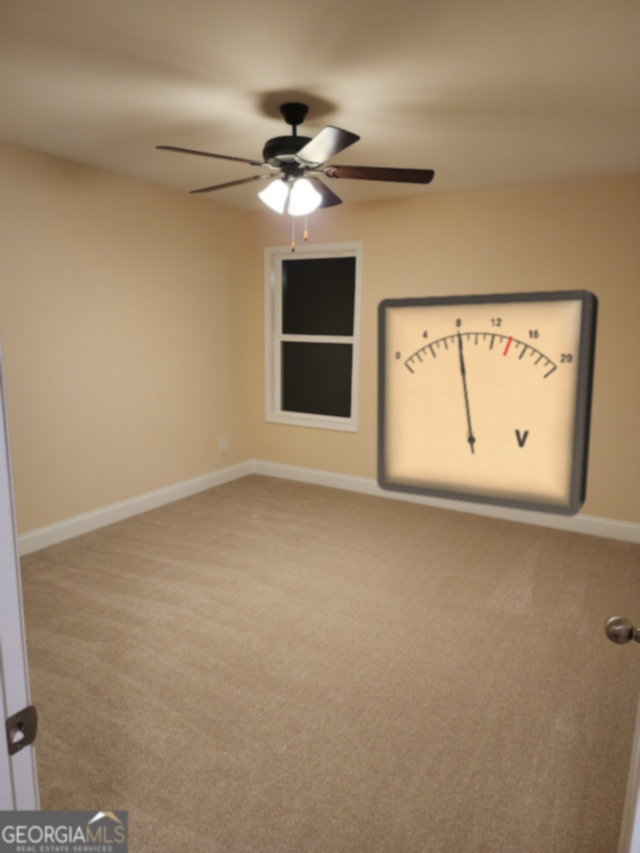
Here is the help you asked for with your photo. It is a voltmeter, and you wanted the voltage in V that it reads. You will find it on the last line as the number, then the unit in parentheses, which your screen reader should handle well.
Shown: 8 (V)
